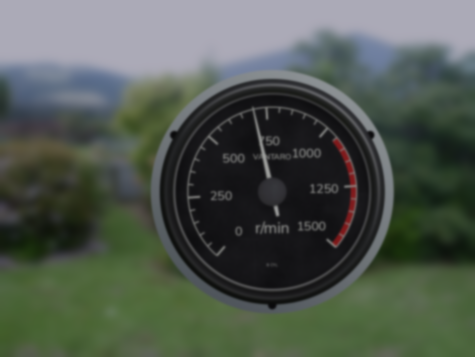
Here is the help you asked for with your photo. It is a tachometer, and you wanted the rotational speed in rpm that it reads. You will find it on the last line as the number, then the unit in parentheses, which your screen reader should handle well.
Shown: 700 (rpm)
